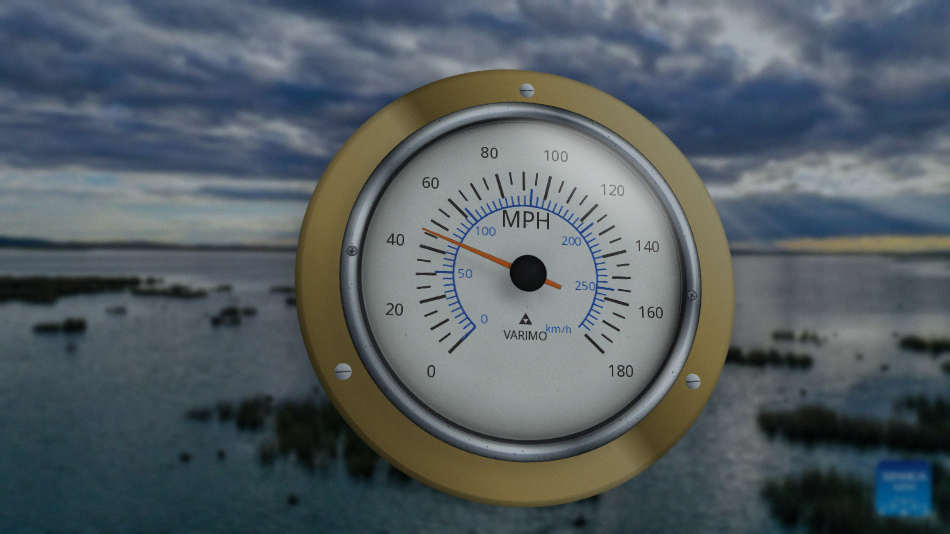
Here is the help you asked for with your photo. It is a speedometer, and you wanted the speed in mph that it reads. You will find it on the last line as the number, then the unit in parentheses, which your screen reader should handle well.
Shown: 45 (mph)
